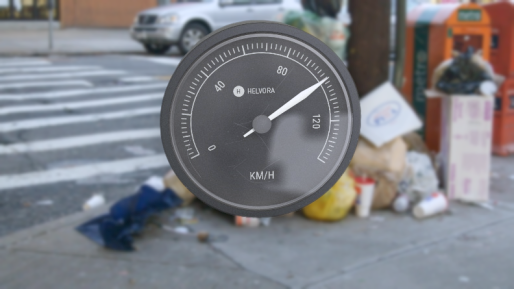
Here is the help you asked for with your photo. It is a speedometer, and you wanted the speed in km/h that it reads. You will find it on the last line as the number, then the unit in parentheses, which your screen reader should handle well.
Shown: 100 (km/h)
